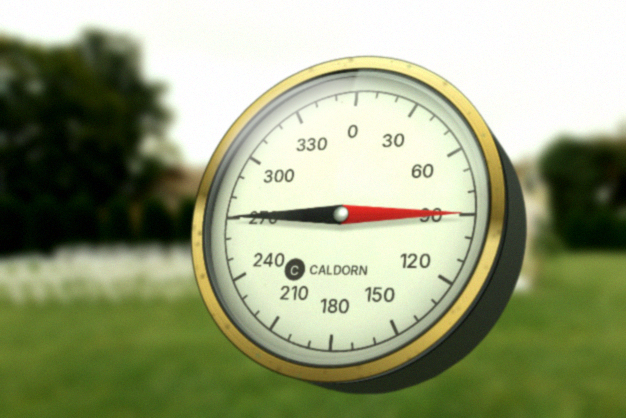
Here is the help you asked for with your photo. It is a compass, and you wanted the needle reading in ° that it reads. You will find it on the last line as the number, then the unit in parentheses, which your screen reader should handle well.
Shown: 90 (°)
